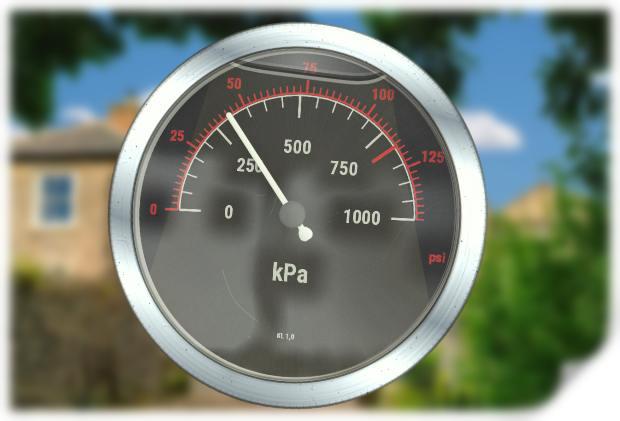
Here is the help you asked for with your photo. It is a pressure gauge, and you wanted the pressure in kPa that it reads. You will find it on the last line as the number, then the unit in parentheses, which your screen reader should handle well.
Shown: 300 (kPa)
